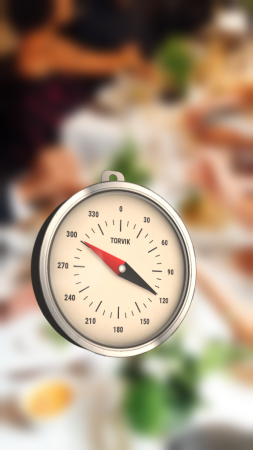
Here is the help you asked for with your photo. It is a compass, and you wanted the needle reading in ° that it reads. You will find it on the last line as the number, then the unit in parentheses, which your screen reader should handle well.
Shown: 300 (°)
